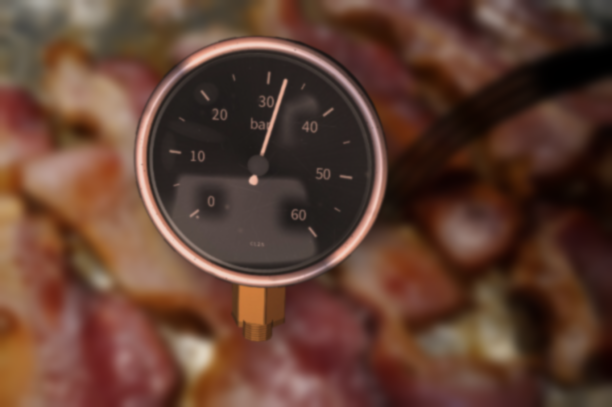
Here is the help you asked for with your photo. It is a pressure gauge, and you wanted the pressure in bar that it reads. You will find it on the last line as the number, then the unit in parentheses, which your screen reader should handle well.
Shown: 32.5 (bar)
